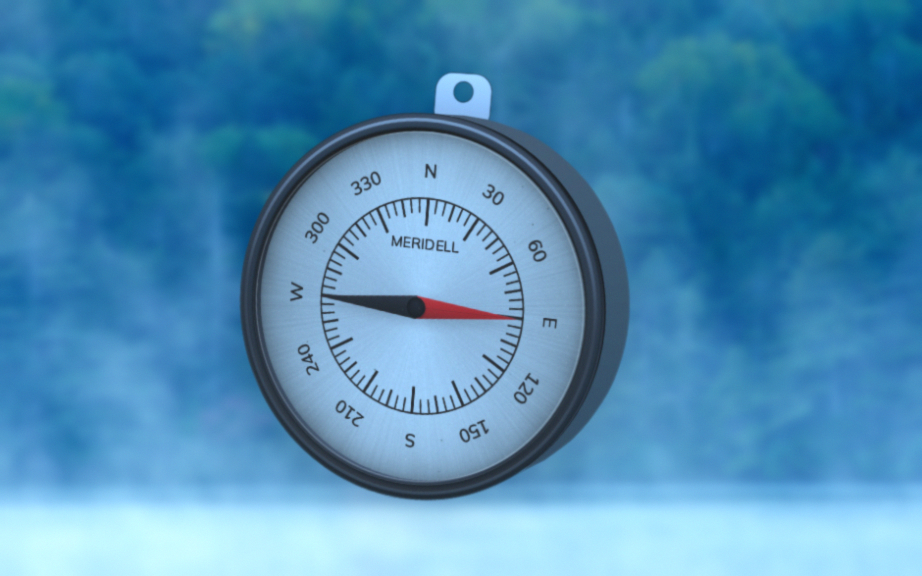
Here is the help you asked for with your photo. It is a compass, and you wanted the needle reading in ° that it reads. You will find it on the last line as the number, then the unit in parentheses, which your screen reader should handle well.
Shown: 90 (°)
